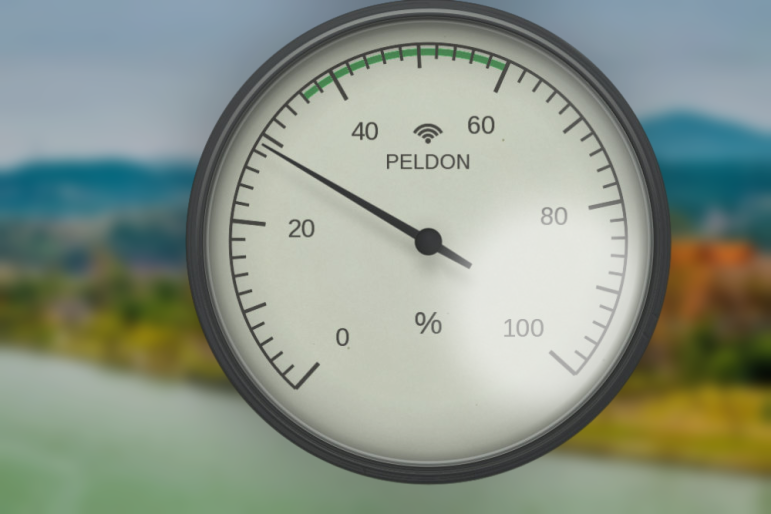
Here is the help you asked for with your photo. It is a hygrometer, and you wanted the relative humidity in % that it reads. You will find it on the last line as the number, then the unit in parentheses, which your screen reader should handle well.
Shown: 29 (%)
